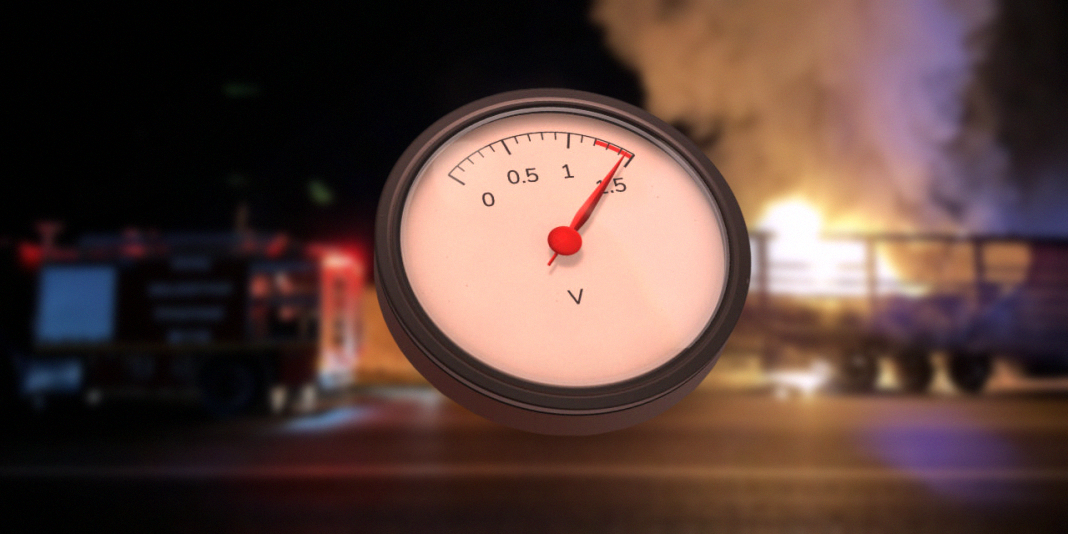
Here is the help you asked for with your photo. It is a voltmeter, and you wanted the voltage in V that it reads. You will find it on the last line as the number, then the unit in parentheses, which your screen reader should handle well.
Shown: 1.45 (V)
